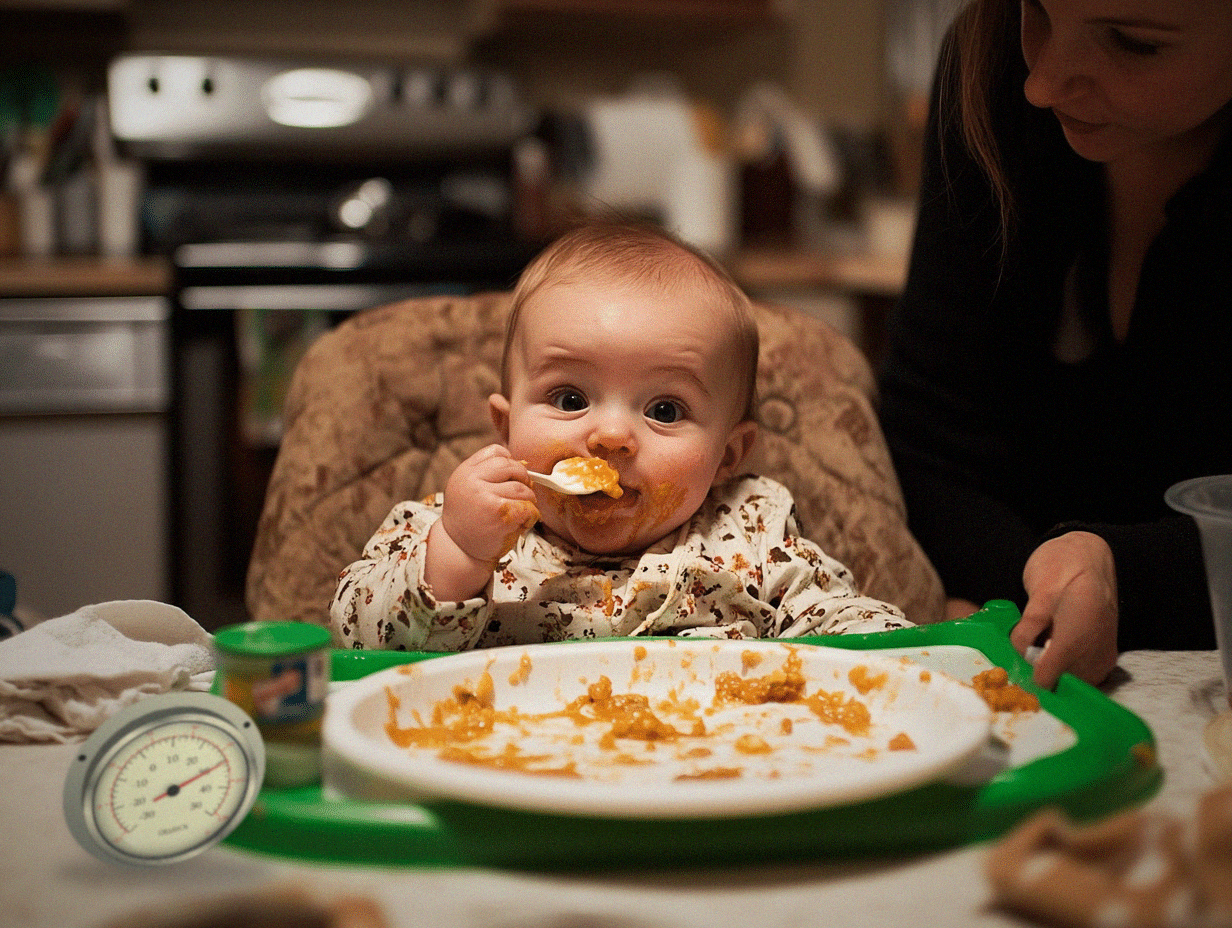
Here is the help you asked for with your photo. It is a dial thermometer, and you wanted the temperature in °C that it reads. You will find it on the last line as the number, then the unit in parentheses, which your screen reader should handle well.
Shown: 30 (°C)
